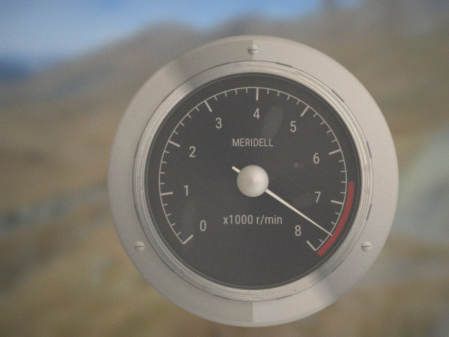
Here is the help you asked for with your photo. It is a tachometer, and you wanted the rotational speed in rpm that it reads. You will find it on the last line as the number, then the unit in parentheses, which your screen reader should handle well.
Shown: 7600 (rpm)
